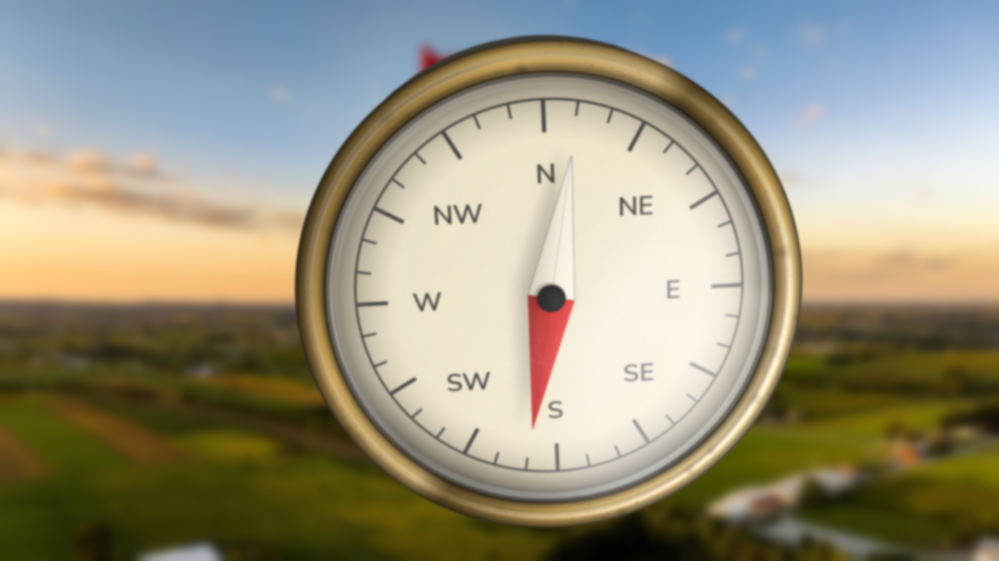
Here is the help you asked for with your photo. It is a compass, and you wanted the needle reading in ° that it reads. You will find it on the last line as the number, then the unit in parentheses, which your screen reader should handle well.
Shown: 190 (°)
